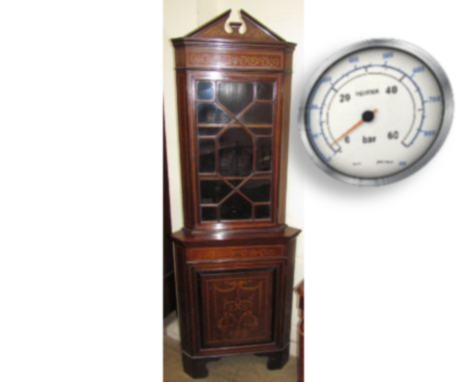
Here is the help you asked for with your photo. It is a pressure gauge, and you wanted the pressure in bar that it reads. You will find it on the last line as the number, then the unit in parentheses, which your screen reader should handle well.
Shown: 2.5 (bar)
